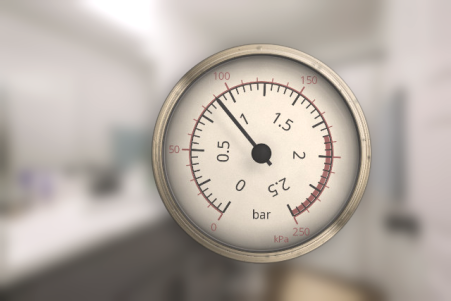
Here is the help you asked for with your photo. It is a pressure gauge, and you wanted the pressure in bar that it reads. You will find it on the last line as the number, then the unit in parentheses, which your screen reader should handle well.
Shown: 0.9 (bar)
